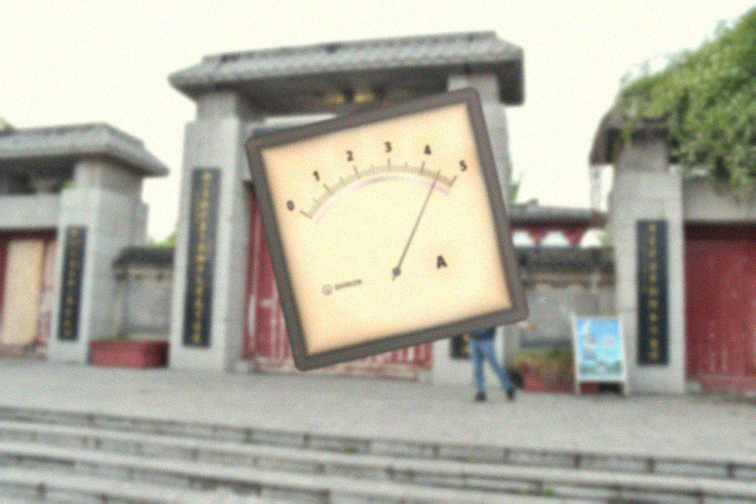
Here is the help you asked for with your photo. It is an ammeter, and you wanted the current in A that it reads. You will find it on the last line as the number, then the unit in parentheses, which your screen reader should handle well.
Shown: 4.5 (A)
